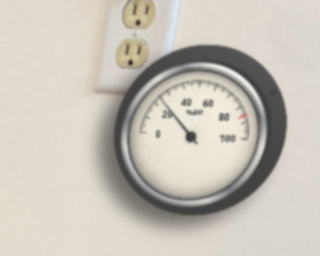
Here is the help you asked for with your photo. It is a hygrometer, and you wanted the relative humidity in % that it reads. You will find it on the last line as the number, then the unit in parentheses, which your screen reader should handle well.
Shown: 25 (%)
